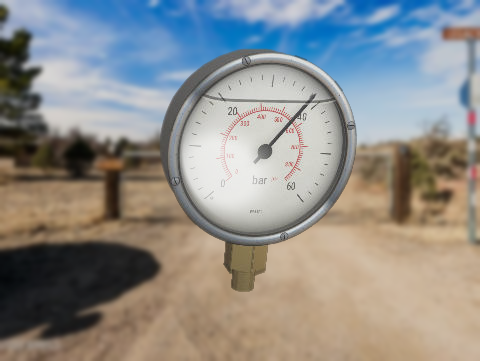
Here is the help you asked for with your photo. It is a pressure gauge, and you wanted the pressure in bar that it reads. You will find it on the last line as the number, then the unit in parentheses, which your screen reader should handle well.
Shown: 38 (bar)
